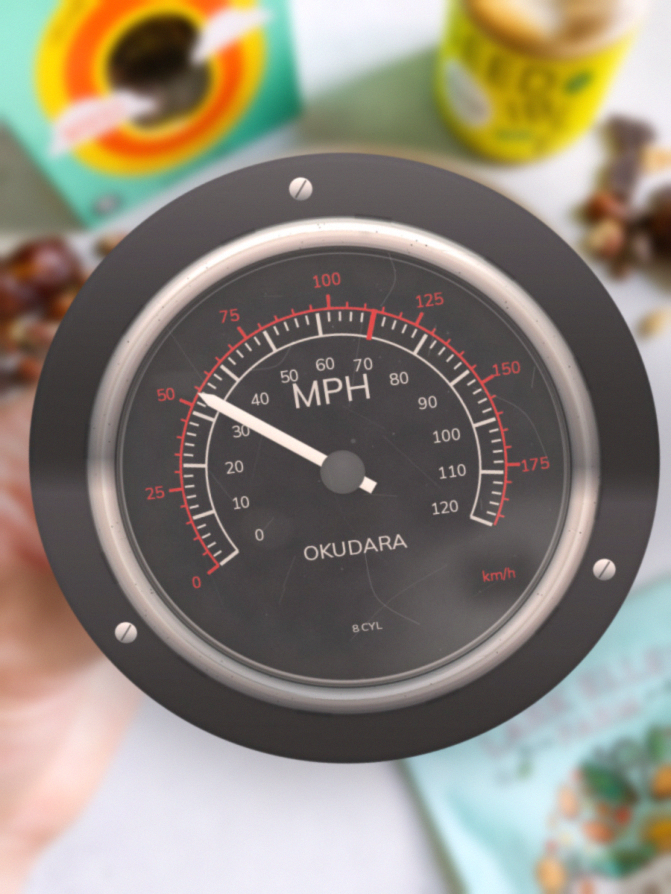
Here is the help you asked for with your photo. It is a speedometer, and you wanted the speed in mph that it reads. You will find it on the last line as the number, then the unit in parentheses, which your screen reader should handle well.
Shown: 34 (mph)
